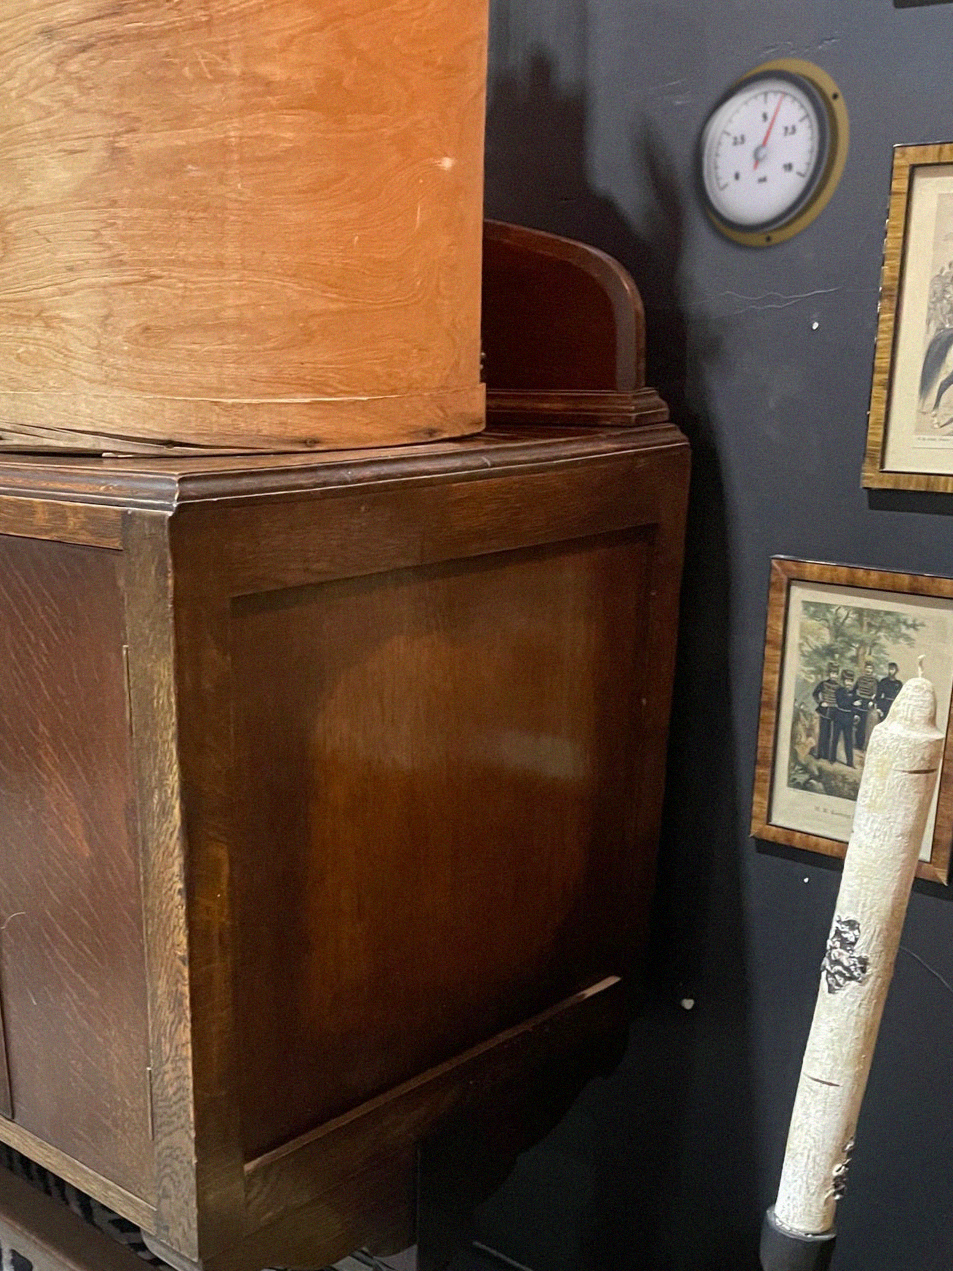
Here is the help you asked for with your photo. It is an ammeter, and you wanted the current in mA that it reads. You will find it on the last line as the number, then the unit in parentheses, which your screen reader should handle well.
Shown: 6 (mA)
